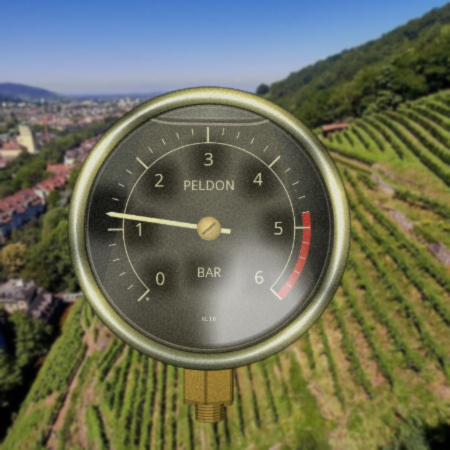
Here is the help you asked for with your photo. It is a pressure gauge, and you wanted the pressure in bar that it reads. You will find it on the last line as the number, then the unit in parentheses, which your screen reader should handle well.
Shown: 1.2 (bar)
